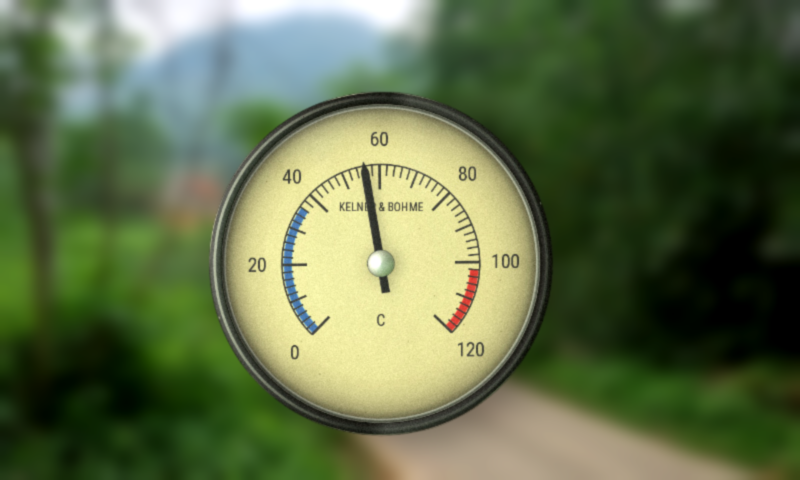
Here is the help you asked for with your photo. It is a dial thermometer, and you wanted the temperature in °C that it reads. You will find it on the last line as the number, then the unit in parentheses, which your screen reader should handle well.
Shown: 56 (°C)
